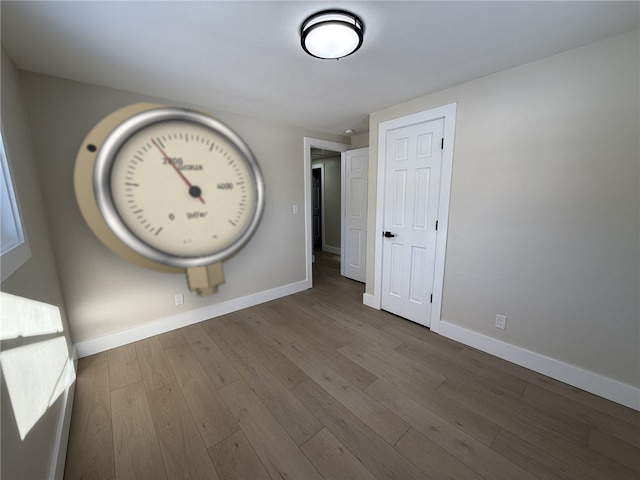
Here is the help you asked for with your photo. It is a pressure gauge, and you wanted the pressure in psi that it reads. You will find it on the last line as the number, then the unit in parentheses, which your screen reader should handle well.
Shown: 1900 (psi)
